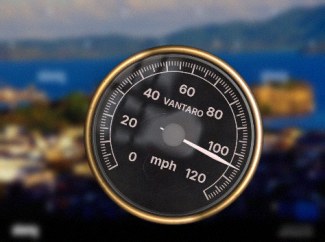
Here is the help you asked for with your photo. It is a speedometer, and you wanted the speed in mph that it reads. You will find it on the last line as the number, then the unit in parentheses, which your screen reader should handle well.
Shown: 105 (mph)
